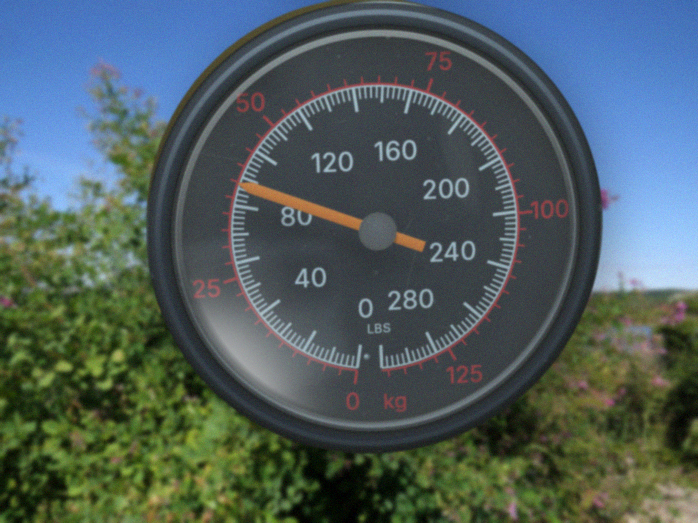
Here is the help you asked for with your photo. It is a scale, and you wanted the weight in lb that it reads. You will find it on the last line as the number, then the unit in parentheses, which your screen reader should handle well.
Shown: 88 (lb)
